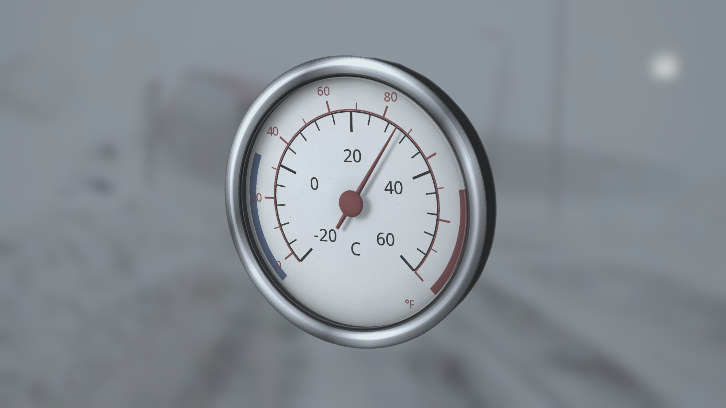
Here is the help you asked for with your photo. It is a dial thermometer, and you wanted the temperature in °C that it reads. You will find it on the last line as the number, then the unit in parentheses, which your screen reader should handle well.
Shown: 30 (°C)
